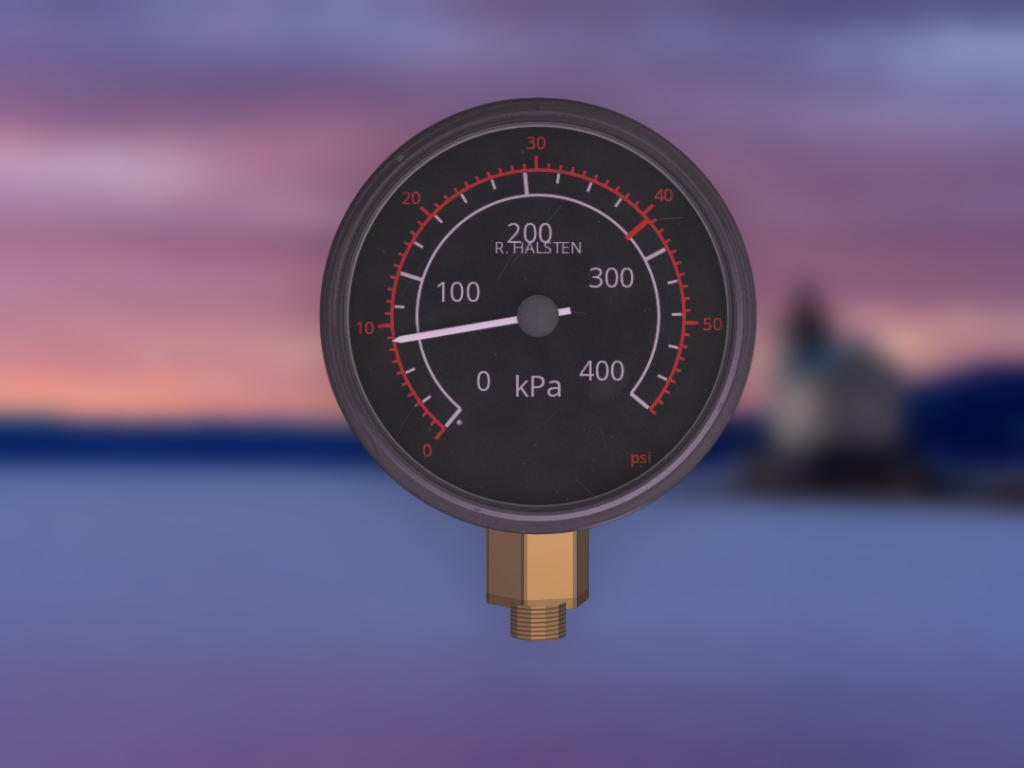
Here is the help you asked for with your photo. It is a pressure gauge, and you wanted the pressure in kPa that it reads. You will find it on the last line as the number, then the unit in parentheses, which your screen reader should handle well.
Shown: 60 (kPa)
